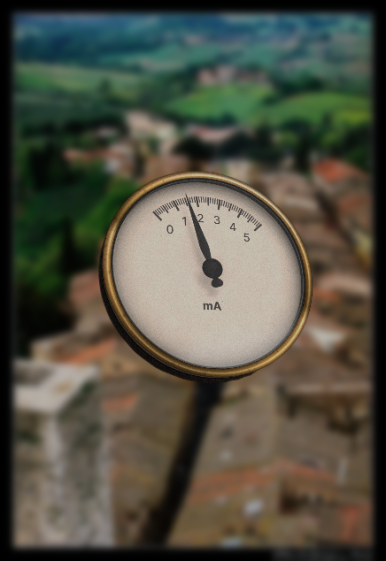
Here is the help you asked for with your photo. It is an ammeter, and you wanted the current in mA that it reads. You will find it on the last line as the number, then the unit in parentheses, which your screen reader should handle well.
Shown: 1.5 (mA)
